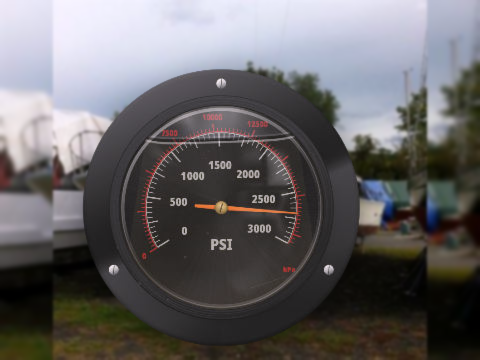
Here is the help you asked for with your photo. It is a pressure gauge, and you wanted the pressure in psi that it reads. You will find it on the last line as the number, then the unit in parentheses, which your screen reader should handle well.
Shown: 2700 (psi)
